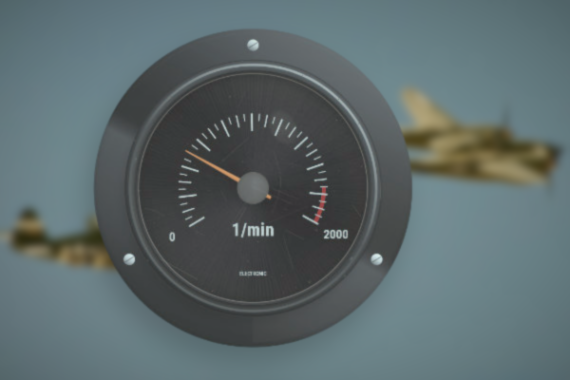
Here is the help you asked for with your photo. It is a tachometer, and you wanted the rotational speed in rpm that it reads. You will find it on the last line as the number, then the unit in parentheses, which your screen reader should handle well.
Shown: 500 (rpm)
